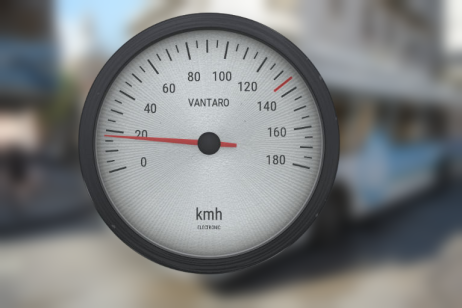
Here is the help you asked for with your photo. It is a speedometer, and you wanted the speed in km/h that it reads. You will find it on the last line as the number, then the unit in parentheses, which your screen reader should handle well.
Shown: 17.5 (km/h)
